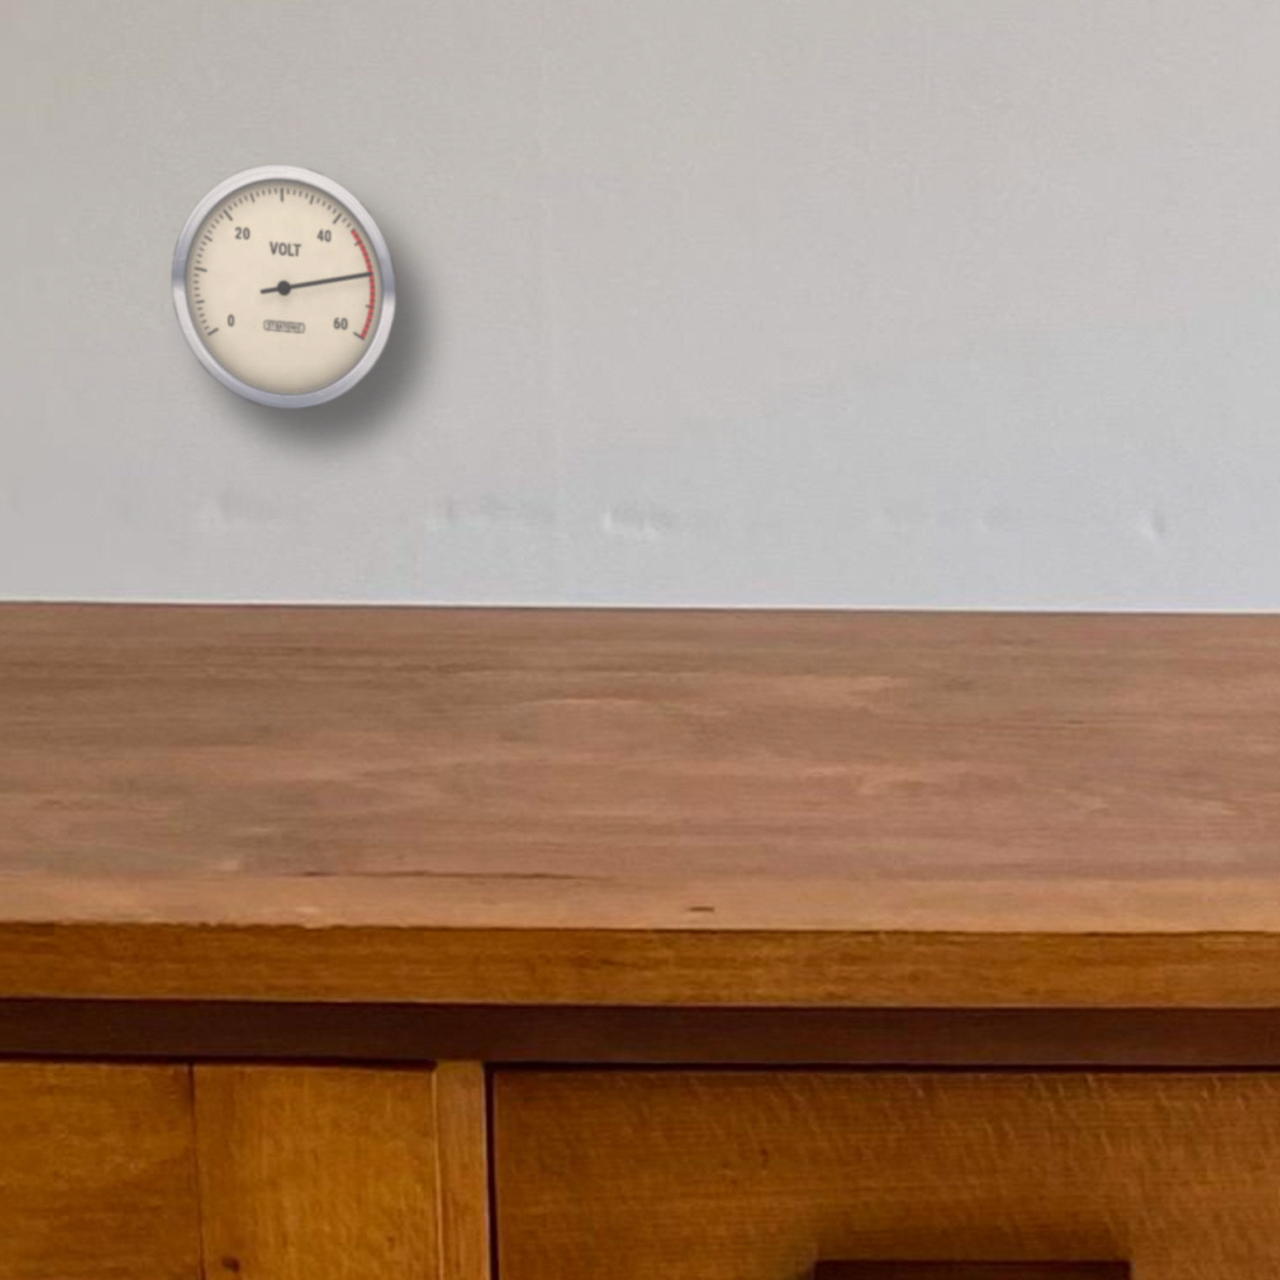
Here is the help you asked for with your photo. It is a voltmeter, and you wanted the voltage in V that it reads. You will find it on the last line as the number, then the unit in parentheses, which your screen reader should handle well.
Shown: 50 (V)
